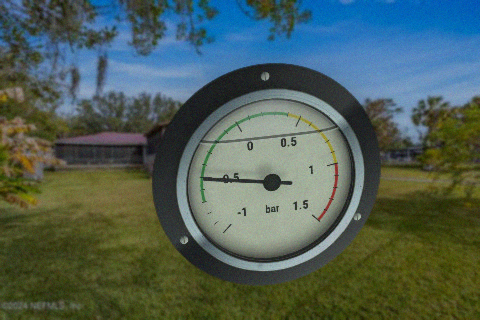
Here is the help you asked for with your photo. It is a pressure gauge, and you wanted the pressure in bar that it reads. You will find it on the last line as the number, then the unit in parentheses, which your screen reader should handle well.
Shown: -0.5 (bar)
